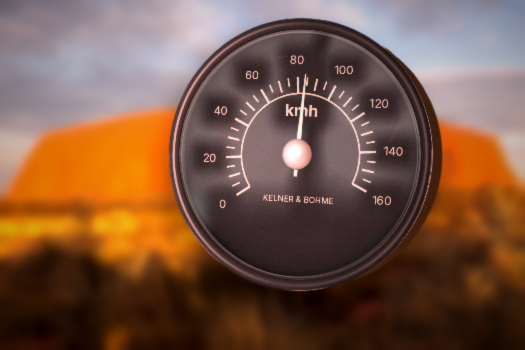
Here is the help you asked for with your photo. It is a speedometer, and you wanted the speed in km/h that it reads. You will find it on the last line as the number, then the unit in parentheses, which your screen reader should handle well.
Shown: 85 (km/h)
